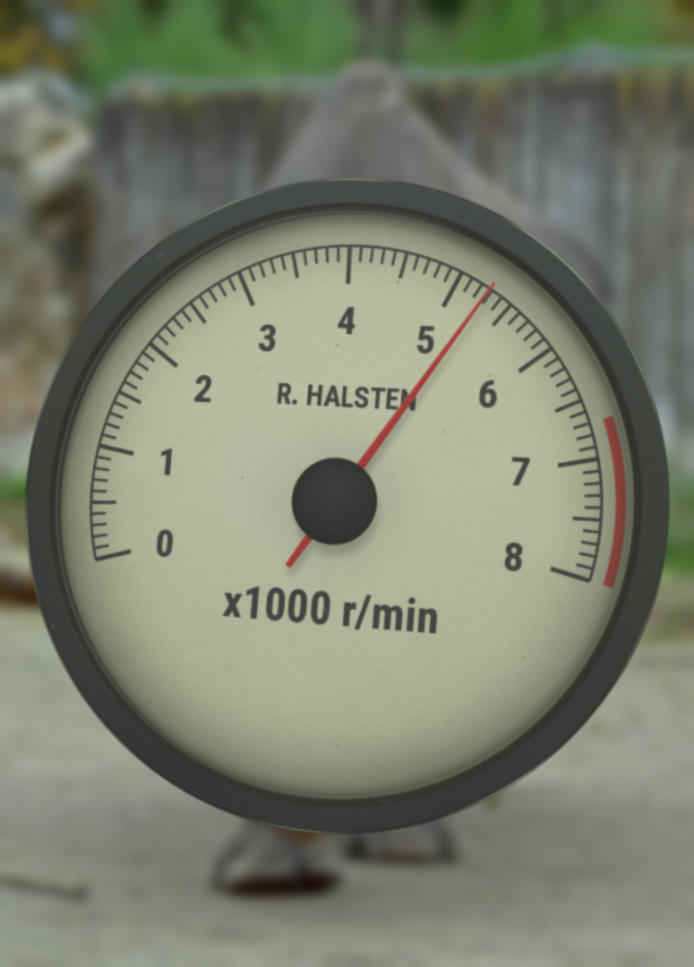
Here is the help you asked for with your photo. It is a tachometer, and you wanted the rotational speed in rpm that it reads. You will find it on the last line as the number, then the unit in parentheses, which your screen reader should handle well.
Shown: 5300 (rpm)
